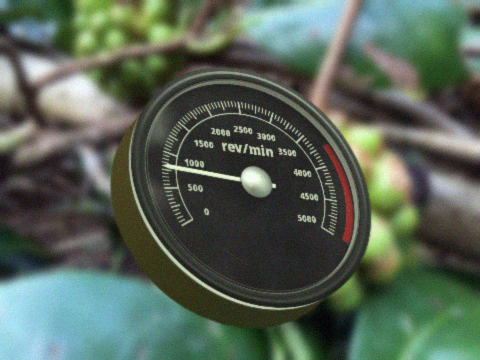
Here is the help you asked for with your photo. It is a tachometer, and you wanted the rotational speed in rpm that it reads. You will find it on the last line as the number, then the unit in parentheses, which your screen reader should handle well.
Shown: 750 (rpm)
